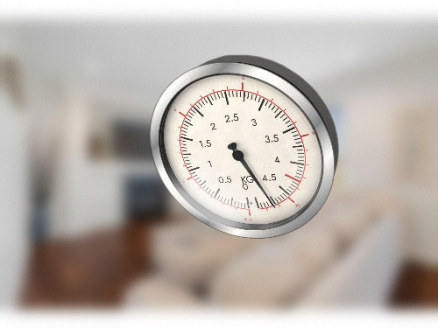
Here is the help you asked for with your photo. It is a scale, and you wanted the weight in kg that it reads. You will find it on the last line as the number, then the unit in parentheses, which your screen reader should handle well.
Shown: 4.75 (kg)
